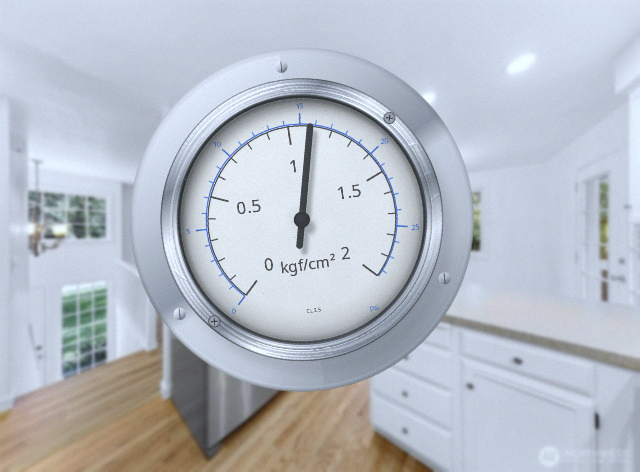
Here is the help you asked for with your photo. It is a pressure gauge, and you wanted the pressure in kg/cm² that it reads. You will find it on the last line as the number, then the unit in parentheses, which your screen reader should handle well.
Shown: 1.1 (kg/cm²)
